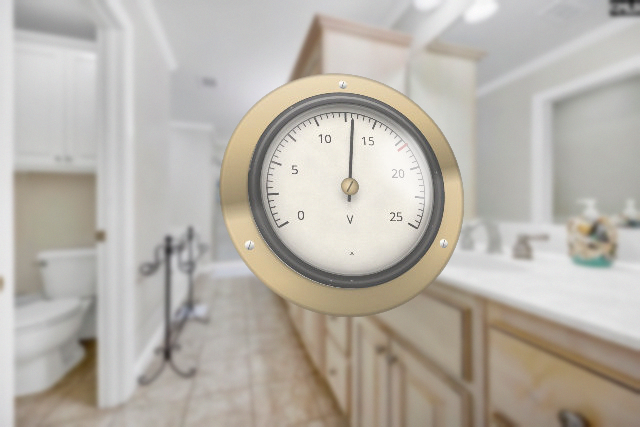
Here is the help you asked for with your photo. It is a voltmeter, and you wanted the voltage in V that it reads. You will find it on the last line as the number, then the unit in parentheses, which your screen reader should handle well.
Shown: 13 (V)
